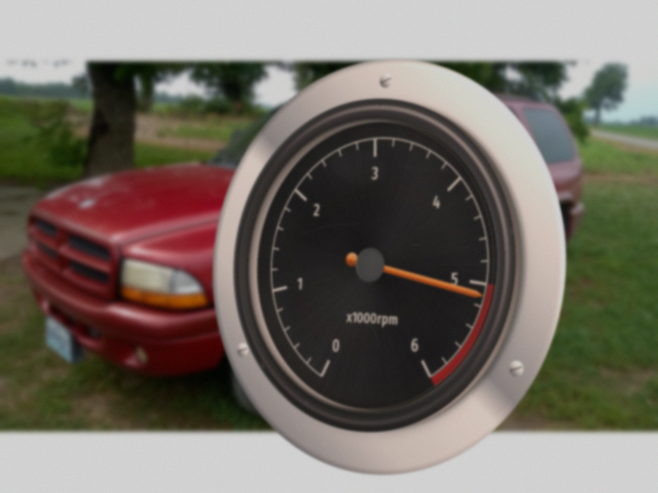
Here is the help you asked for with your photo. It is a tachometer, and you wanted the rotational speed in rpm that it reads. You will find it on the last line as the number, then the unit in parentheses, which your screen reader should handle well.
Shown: 5100 (rpm)
